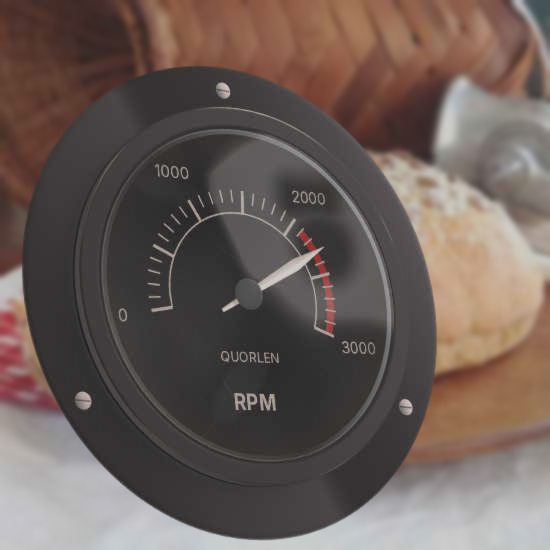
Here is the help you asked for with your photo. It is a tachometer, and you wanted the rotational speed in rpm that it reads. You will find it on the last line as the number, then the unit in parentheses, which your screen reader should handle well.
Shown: 2300 (rpm)
